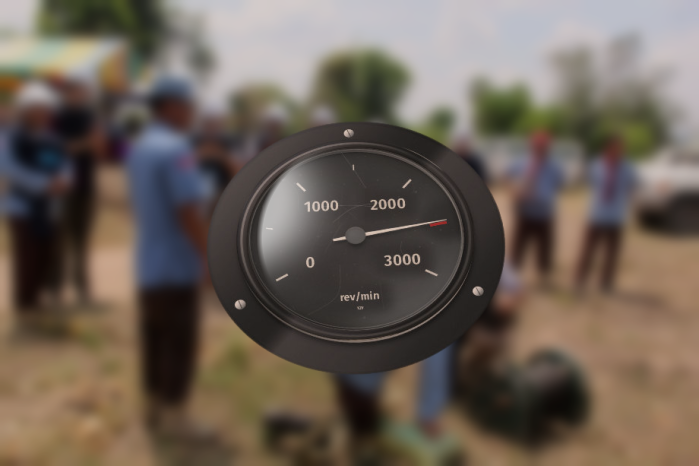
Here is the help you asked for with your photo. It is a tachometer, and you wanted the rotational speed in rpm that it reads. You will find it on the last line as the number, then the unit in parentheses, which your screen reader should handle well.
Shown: 2500 (rpm)
